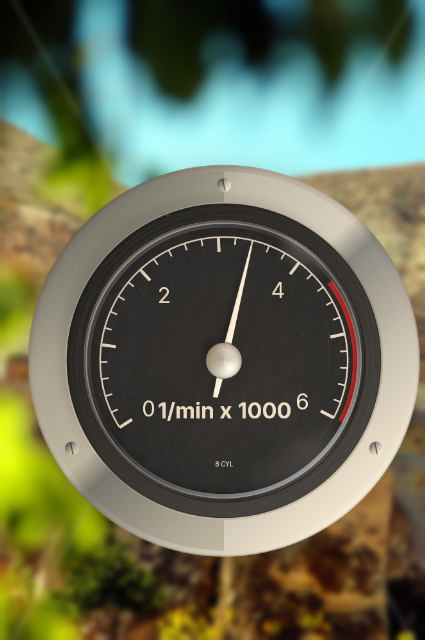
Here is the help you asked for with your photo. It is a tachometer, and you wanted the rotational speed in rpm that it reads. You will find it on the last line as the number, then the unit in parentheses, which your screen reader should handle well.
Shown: 3400 (rpm)
